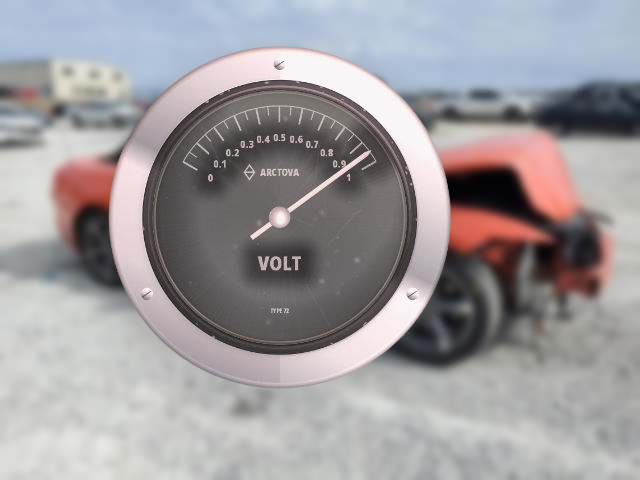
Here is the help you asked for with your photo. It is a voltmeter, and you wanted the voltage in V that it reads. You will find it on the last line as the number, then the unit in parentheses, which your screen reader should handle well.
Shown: 0.95 (V)
